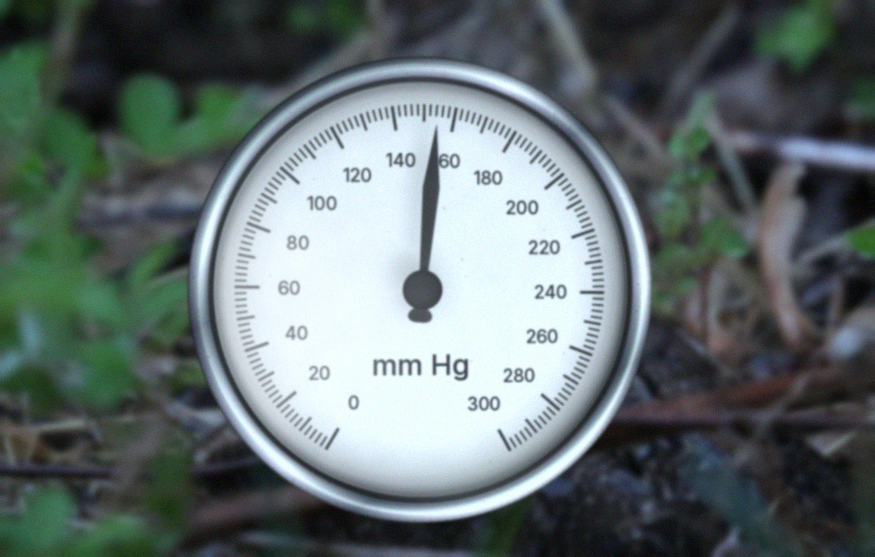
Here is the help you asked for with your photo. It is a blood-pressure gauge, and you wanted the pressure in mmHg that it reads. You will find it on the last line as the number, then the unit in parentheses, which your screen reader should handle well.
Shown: 154 (mmHg)
